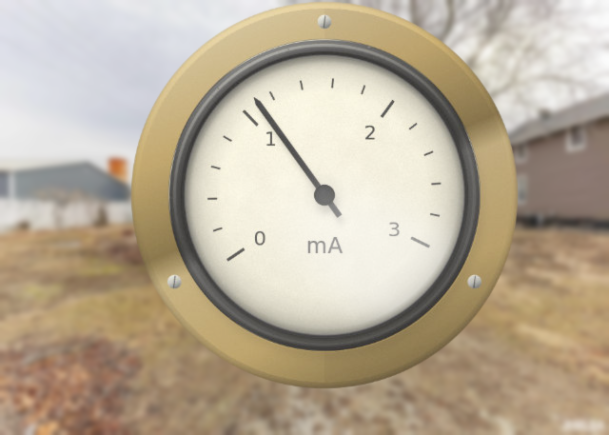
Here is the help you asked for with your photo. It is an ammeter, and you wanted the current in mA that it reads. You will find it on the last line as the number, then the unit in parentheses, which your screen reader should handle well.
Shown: 1.1 (mA)
